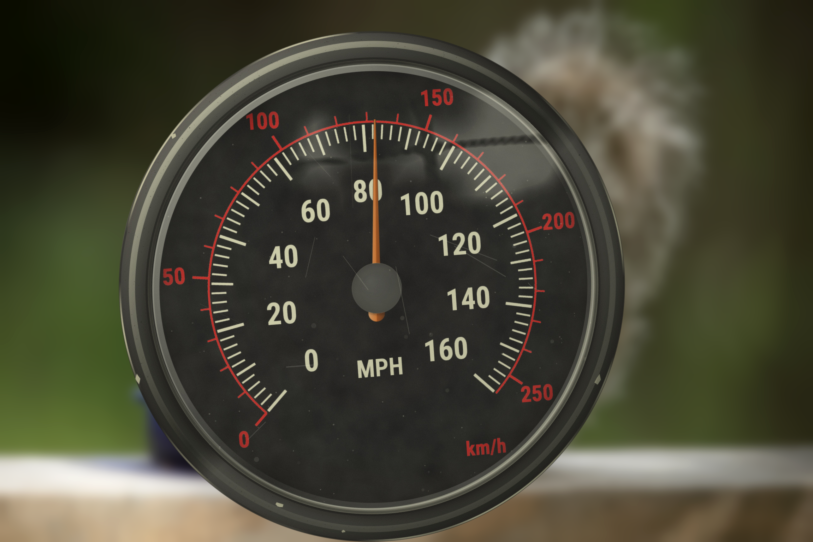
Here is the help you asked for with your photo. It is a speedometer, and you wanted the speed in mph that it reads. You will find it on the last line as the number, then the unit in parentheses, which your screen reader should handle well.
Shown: 82 (mph)
